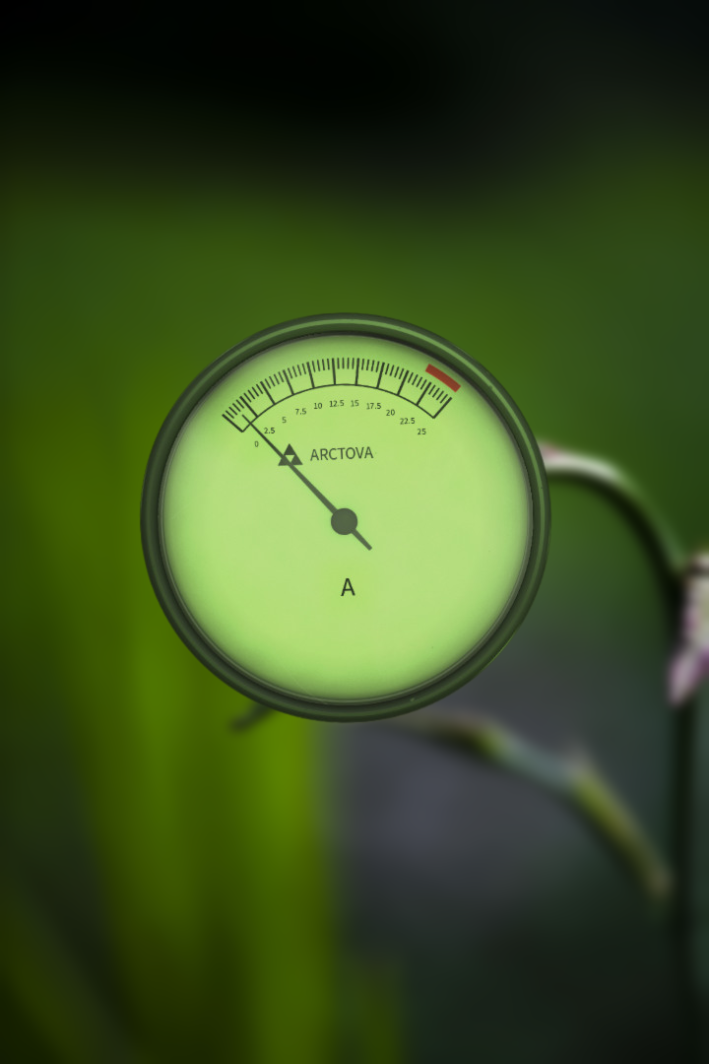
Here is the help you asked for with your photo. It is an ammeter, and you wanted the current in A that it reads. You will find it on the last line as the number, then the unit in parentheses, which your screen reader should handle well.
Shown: 1.5 (A)
